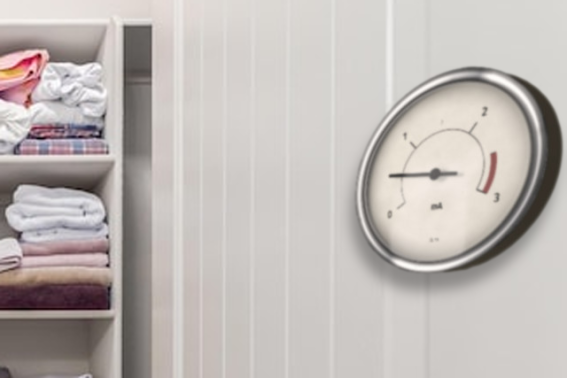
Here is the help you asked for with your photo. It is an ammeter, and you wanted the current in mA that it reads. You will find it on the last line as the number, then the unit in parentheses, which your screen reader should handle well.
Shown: 0.5 (mA)
